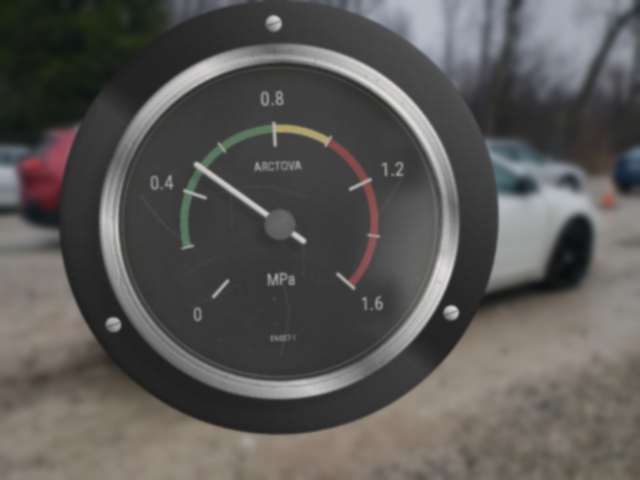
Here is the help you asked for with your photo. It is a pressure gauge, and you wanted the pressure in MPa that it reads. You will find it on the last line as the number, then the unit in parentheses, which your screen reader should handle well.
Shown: 0.5 (MPa)
